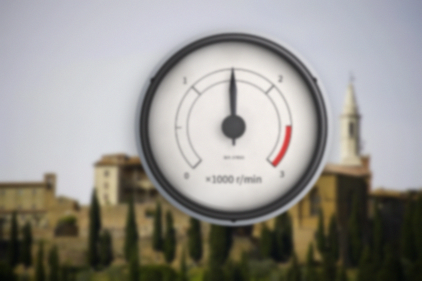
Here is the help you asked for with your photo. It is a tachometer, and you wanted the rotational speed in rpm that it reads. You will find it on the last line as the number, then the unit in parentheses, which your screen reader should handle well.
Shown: 1500 (rpm)
